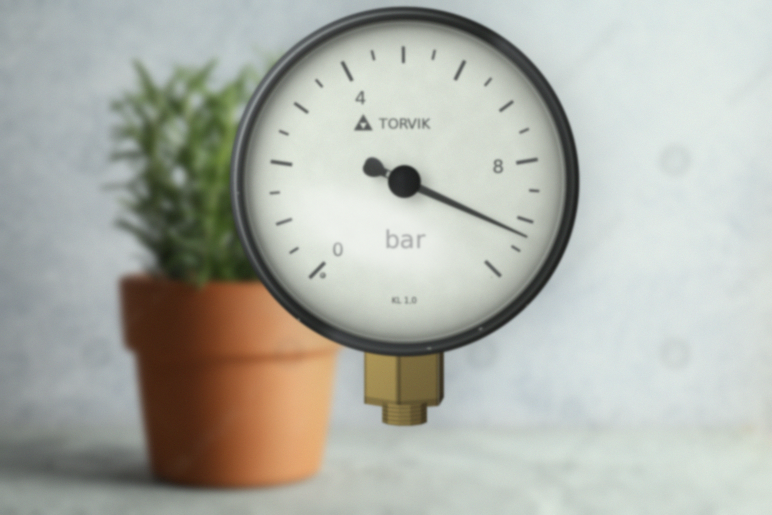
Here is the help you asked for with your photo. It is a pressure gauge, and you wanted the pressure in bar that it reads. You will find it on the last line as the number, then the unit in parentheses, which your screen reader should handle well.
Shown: 9.25 (bar)
